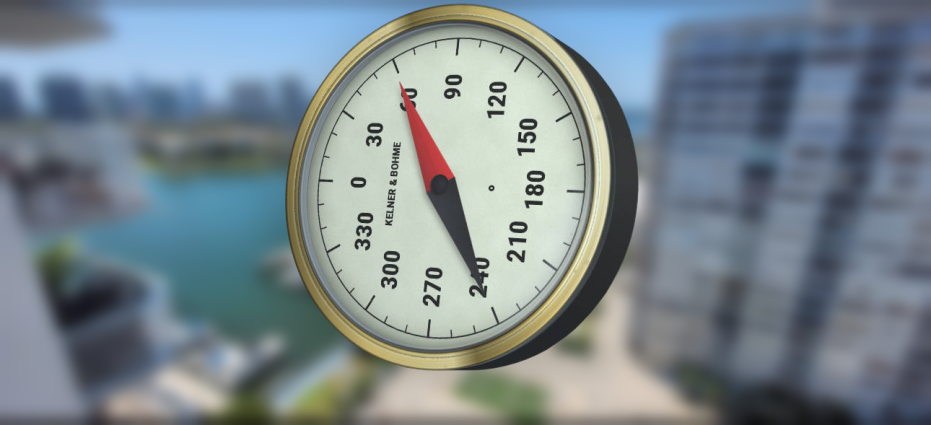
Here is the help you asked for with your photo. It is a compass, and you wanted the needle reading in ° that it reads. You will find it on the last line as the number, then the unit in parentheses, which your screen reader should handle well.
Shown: 60 (°)
